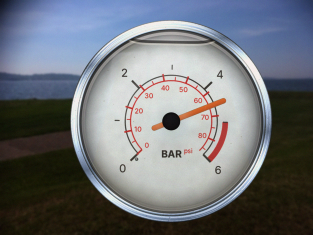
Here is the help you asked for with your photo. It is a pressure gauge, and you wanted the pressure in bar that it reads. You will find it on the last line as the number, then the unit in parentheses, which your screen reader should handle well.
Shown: 4.5 (bar)
